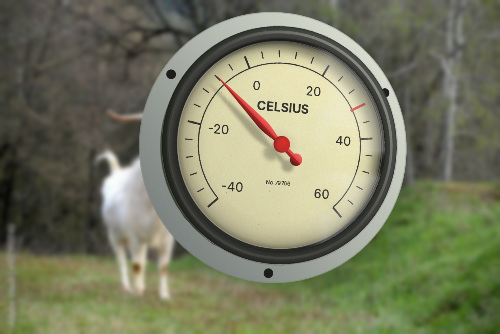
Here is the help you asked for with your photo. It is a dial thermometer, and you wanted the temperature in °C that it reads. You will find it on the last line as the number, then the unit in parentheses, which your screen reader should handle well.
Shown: -8 (°C)
